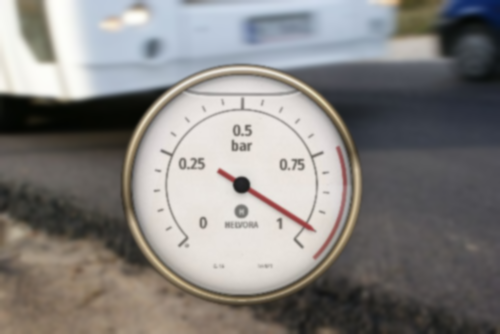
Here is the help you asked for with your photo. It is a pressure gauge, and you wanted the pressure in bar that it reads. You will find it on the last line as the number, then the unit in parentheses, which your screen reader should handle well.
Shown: 0.95 (bar)
